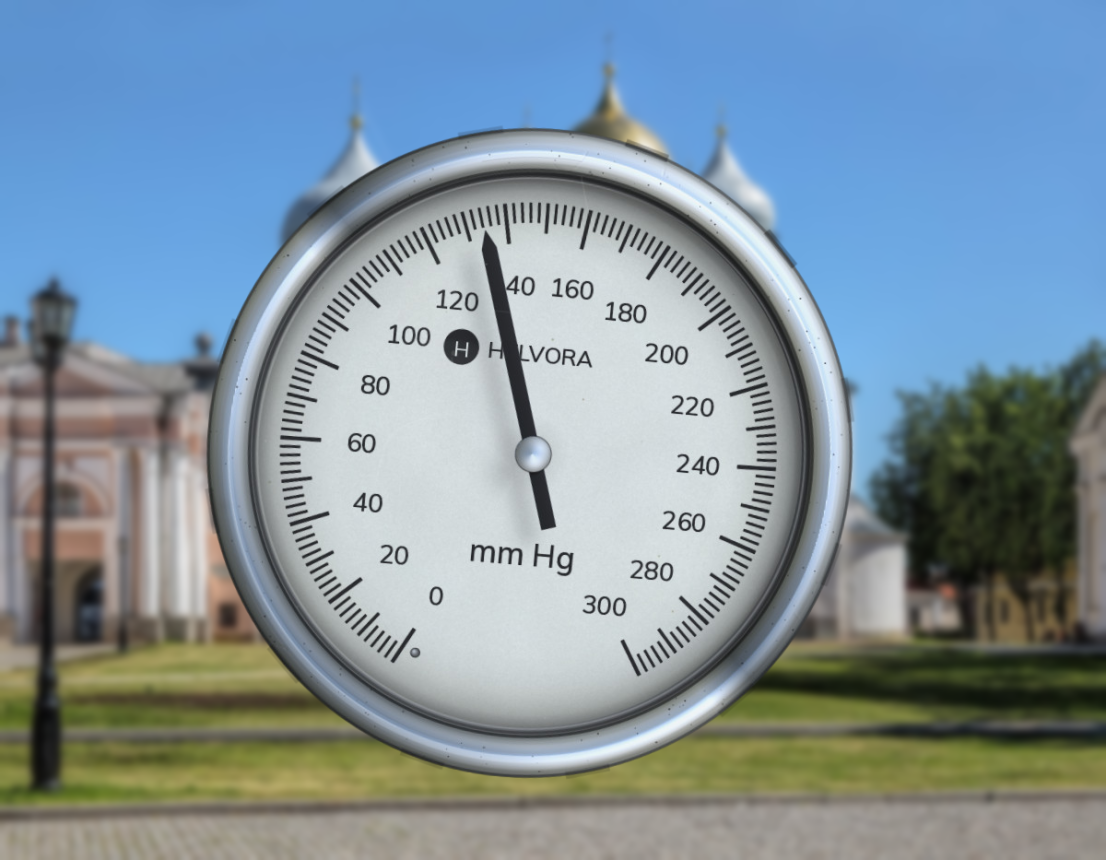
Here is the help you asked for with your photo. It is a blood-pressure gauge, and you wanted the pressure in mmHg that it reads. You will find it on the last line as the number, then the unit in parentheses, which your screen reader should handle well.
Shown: 134 (mmHg)
